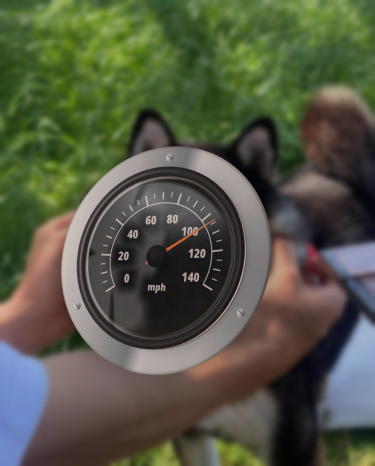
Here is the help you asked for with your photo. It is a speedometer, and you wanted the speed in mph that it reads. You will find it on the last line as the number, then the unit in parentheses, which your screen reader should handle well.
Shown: 105 (mph)
